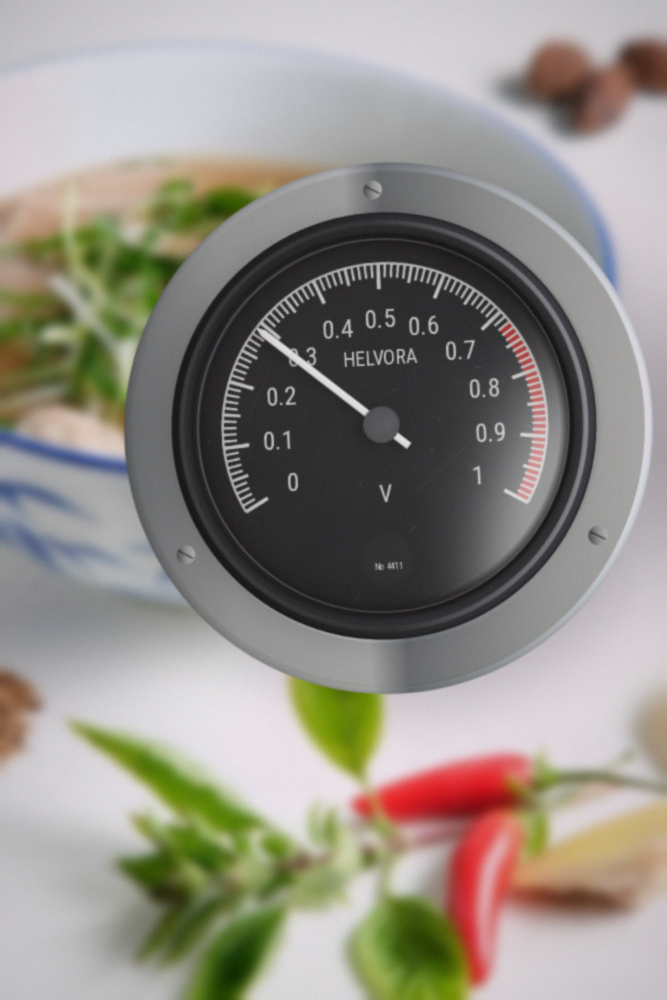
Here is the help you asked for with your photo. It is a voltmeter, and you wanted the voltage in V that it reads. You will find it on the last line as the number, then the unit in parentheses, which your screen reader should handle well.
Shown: 0.29 (V)
